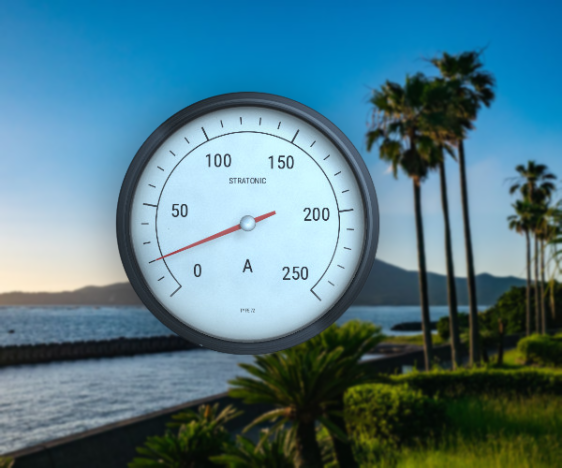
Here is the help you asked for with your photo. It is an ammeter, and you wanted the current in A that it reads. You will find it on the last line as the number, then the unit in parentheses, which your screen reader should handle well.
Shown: 20 (A)
